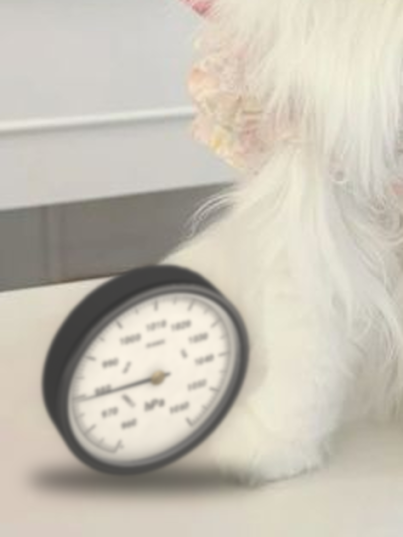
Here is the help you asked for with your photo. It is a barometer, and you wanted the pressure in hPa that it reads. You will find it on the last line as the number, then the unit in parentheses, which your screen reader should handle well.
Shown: 980 (hPa)
